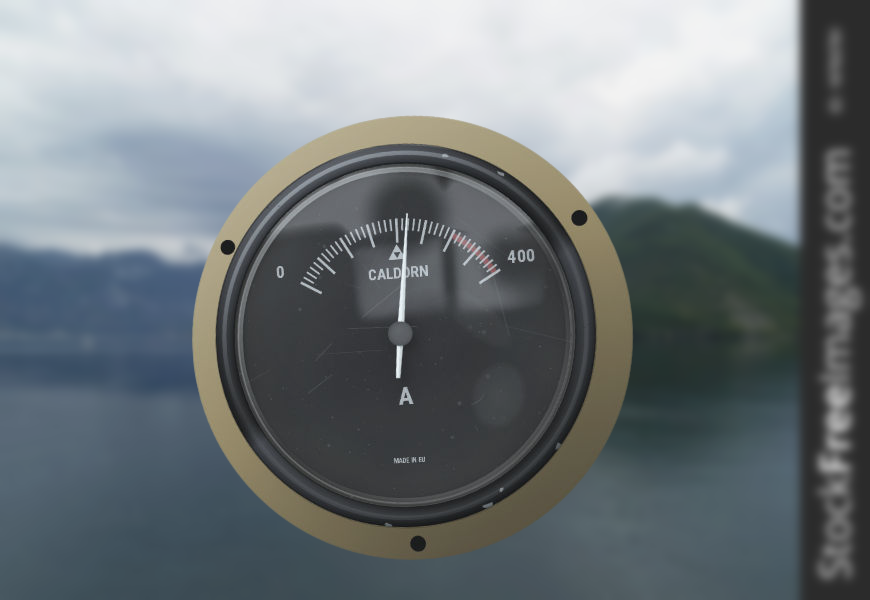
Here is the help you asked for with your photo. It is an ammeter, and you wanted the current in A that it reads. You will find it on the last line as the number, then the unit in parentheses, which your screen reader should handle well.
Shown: 220 (A)
